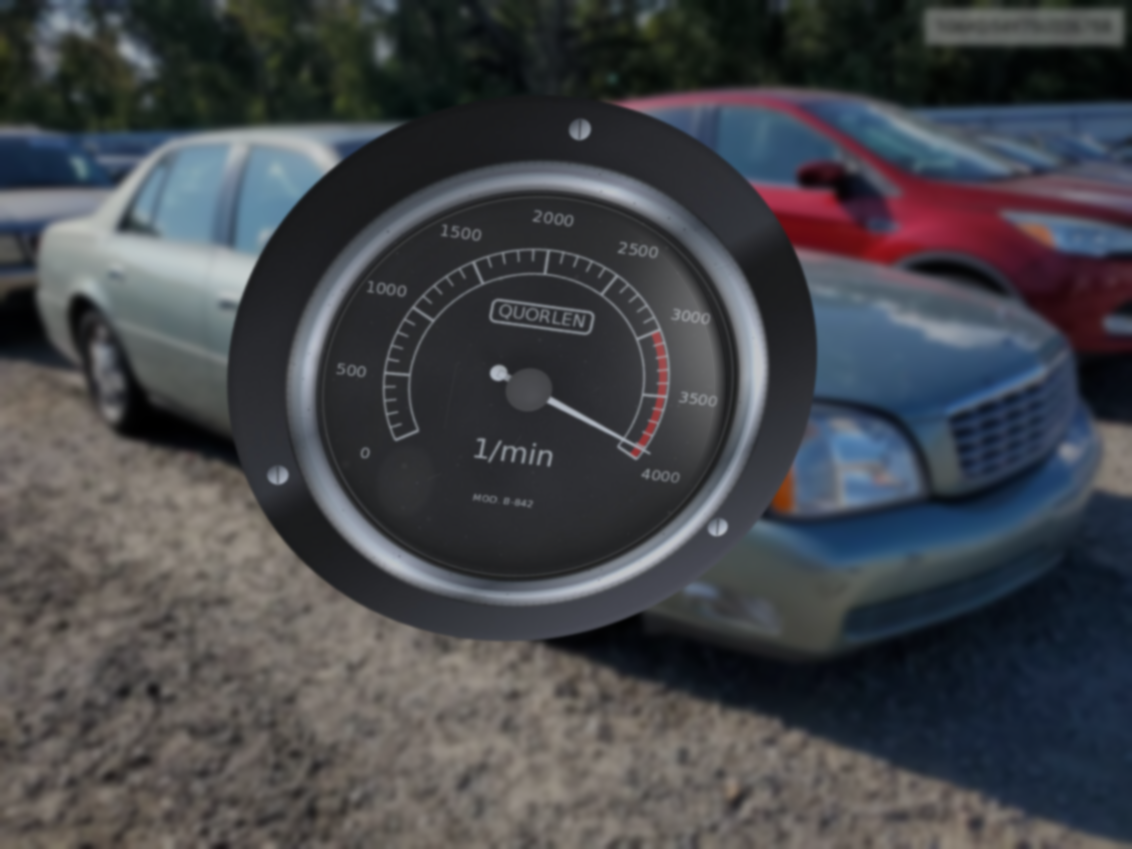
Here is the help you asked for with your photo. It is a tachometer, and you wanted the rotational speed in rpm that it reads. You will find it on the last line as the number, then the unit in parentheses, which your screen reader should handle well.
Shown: 3900 (rpm)
